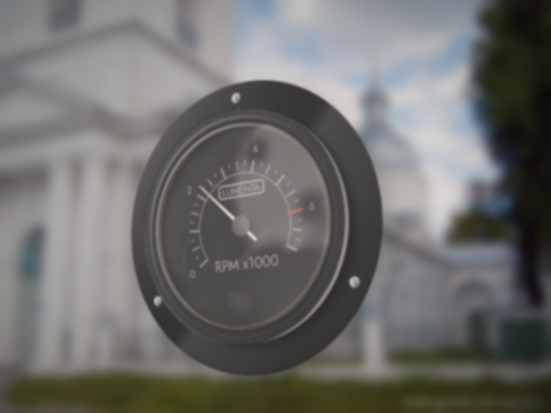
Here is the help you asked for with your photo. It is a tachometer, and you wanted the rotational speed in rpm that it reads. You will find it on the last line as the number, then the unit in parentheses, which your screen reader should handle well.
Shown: 2250 (rpm)
